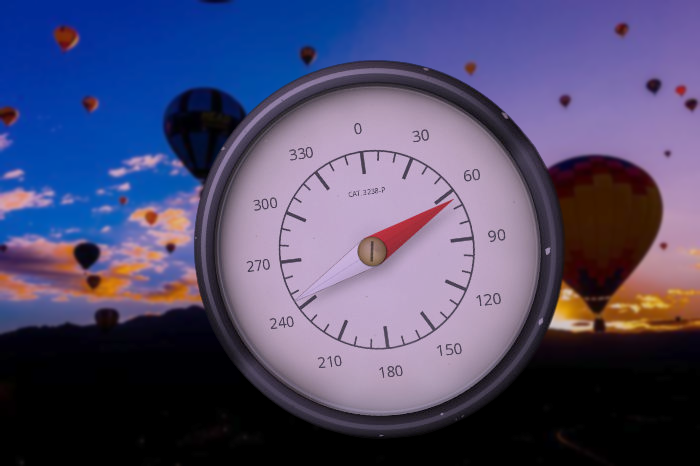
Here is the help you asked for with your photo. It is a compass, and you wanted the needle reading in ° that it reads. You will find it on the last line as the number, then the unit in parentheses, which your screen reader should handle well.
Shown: 65 (°)
